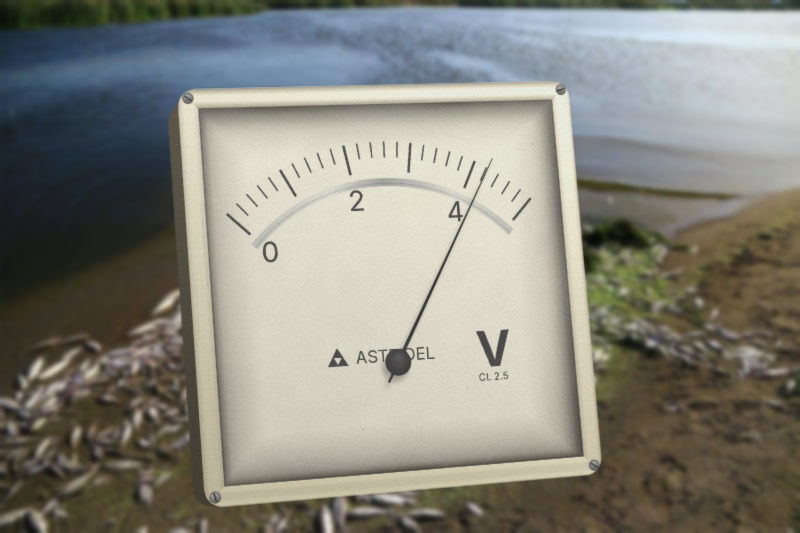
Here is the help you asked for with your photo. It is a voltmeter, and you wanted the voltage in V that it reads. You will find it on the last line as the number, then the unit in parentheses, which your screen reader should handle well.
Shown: 4.2 (V)
